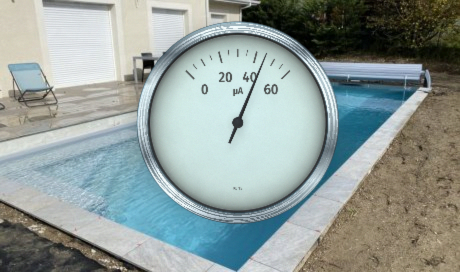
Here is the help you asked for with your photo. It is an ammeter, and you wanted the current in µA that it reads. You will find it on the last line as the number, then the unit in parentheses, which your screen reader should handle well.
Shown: 45 (µA)
